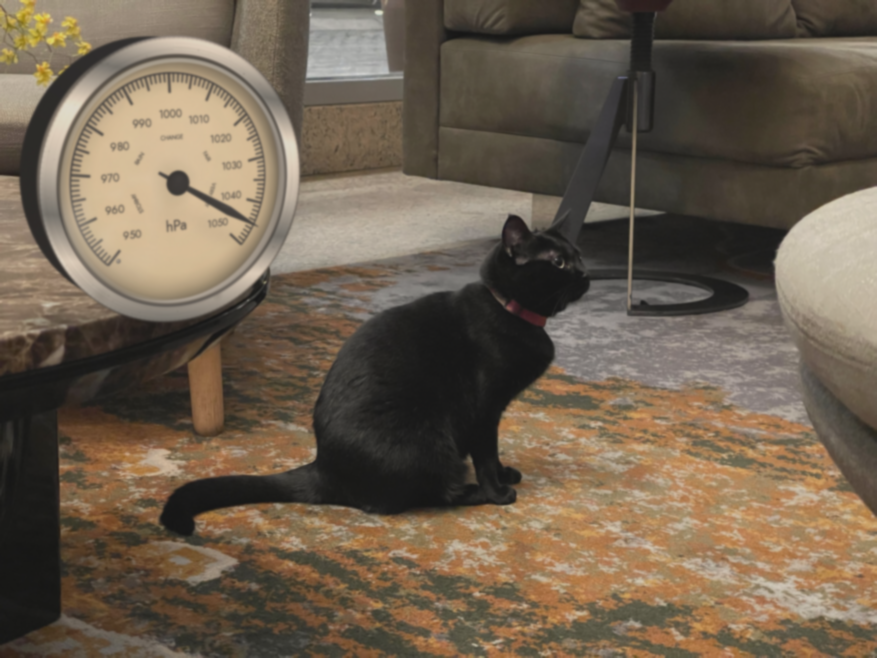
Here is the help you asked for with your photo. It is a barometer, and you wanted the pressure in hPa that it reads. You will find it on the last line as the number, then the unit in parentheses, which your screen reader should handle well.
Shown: 1045 (hPa)
